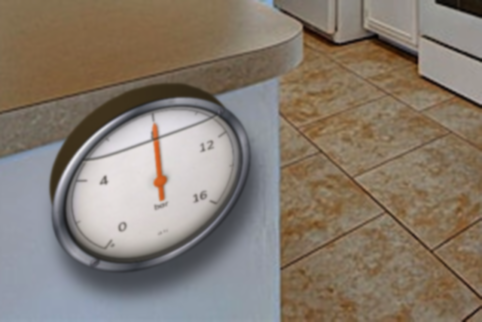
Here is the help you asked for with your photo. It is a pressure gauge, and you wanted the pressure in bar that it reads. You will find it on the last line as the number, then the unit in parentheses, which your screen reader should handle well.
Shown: 8 (bar)
